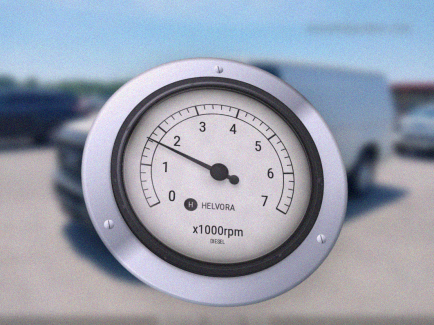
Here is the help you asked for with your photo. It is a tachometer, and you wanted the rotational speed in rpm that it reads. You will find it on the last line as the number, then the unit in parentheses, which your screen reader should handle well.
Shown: 1600 (rpm)
